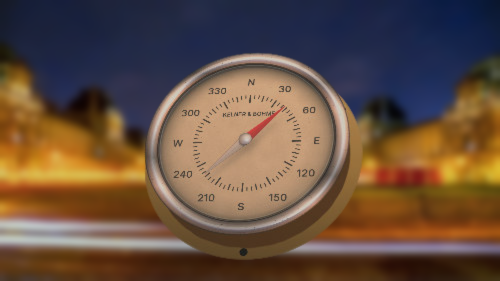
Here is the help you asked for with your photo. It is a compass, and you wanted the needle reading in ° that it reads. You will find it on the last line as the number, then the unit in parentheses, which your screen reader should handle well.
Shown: 45 (°)
